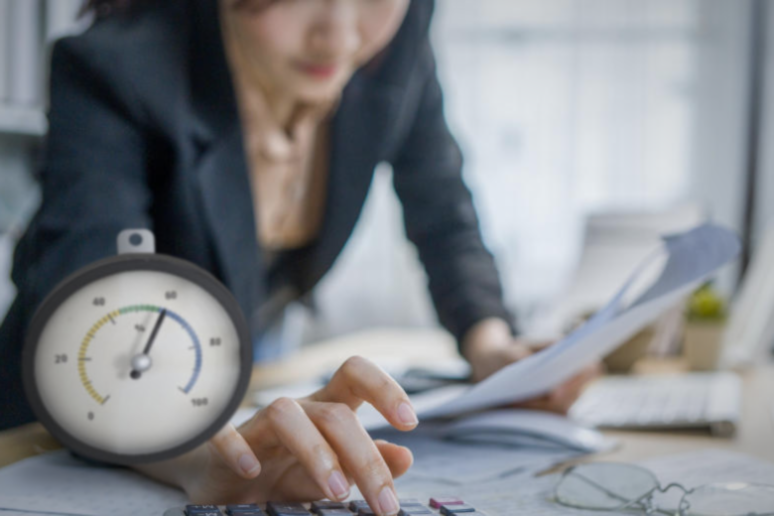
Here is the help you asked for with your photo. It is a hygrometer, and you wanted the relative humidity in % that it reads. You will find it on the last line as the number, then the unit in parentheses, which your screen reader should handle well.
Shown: 60 (%)
